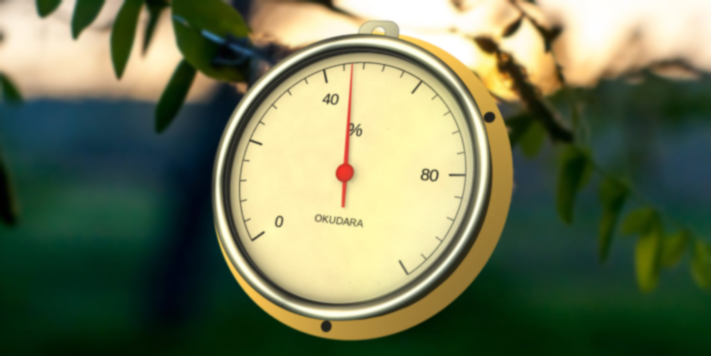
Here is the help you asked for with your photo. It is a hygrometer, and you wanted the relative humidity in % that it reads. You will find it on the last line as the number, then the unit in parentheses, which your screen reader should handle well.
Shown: 46 (%)
